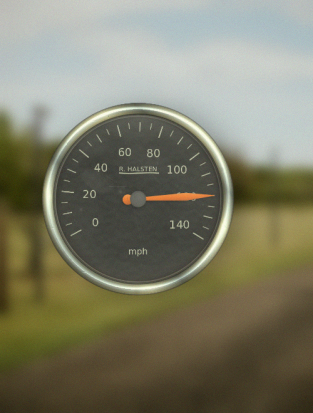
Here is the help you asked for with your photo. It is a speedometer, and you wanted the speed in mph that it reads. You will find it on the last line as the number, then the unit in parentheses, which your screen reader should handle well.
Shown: 120 (mph)
